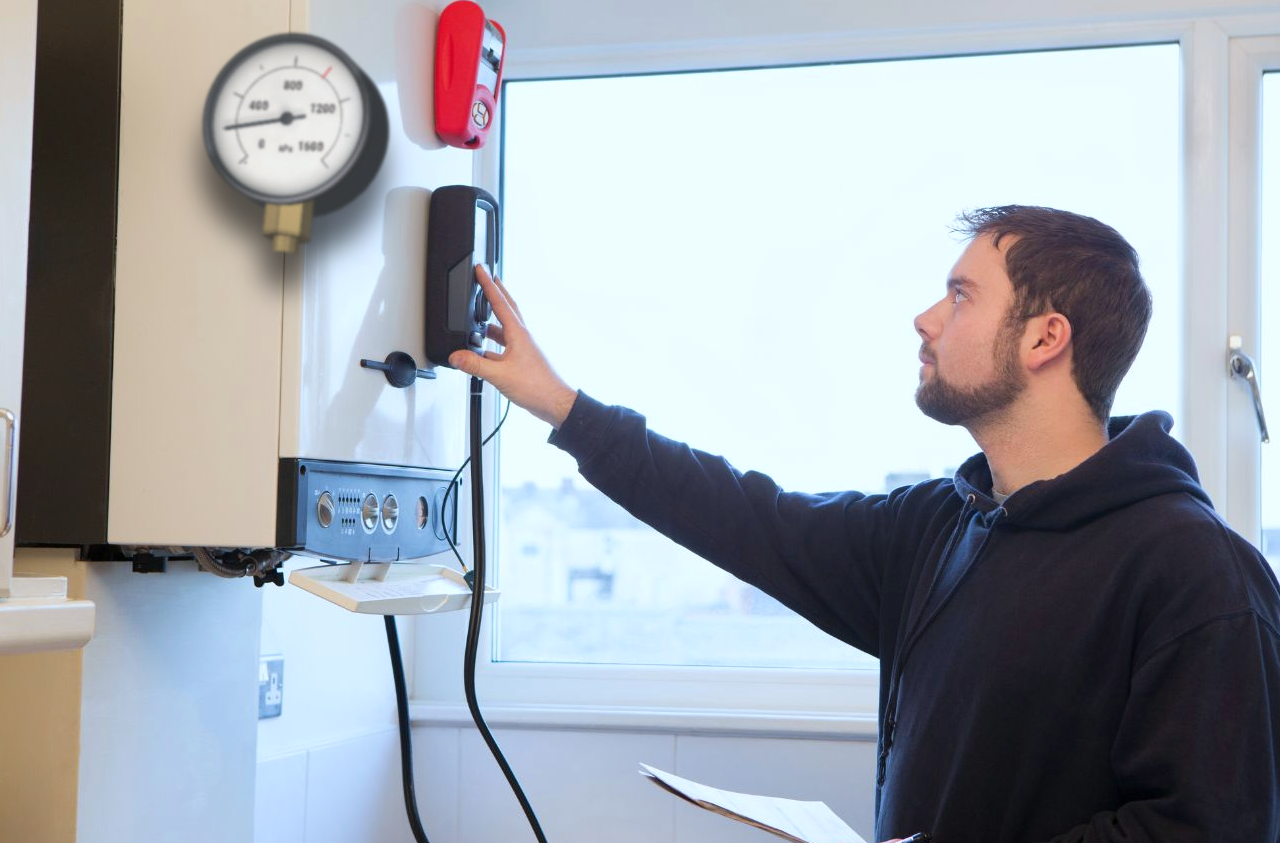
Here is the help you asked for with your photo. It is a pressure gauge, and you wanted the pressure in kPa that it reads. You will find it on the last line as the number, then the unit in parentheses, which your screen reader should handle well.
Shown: 200 (kPa)
